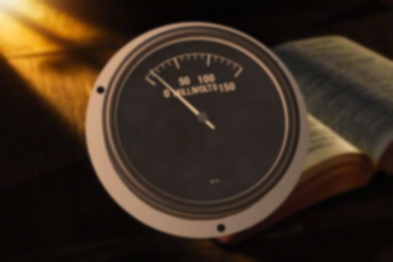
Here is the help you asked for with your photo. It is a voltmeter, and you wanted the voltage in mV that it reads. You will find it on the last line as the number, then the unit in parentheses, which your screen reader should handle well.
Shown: 10 (mV)
